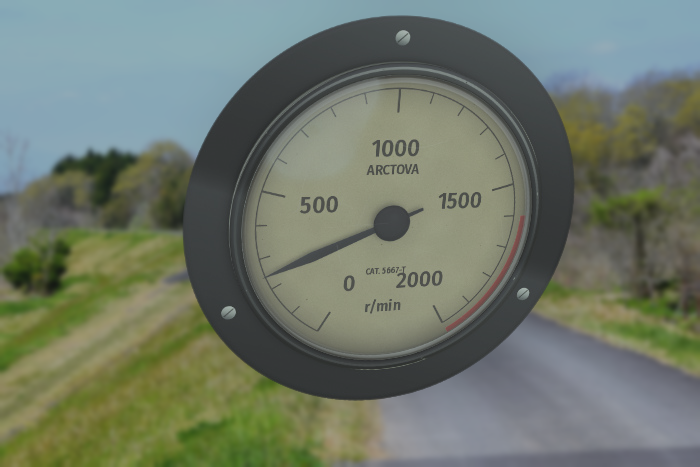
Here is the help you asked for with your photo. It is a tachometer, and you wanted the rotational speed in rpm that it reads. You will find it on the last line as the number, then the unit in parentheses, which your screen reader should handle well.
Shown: 250 (rpm)
